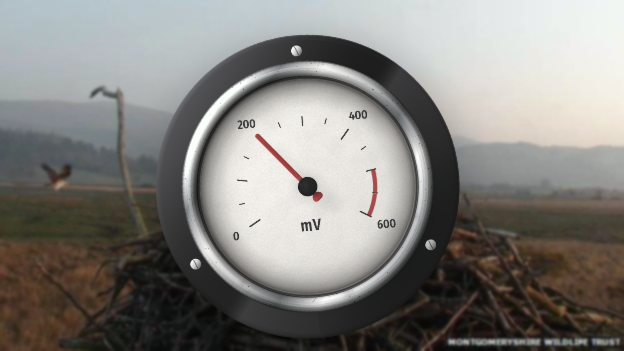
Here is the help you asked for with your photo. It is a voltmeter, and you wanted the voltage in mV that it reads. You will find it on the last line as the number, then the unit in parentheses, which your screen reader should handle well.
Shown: 200 (mV)
